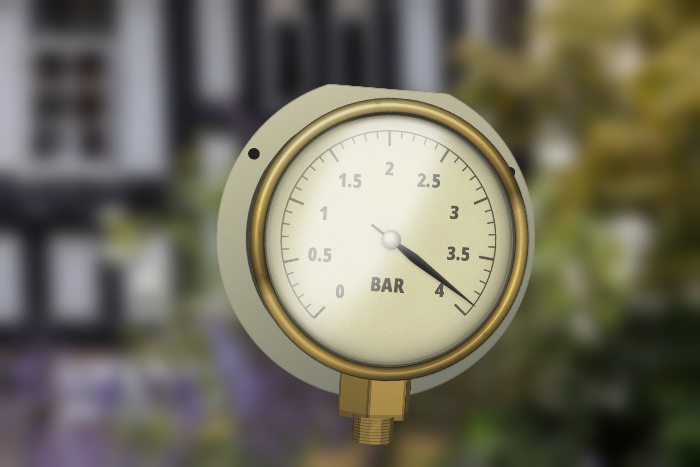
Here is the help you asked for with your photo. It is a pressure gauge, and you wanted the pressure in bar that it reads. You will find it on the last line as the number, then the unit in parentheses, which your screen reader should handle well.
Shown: 3.9 (bar)
